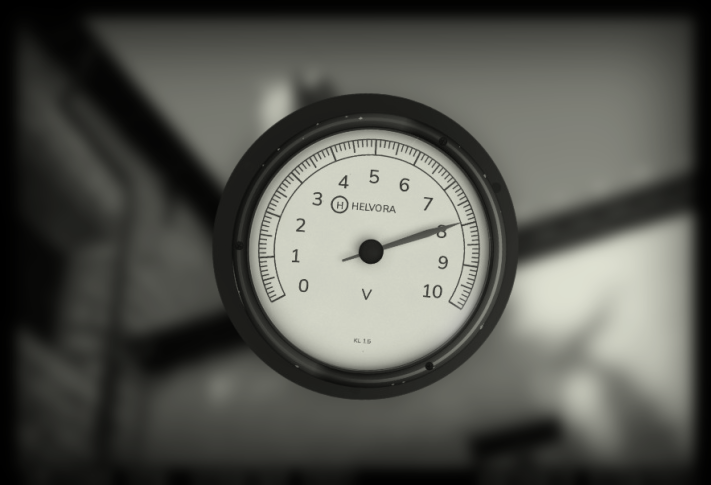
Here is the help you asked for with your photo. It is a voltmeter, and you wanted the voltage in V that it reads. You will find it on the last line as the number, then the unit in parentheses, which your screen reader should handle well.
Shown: 7.9 (V)
